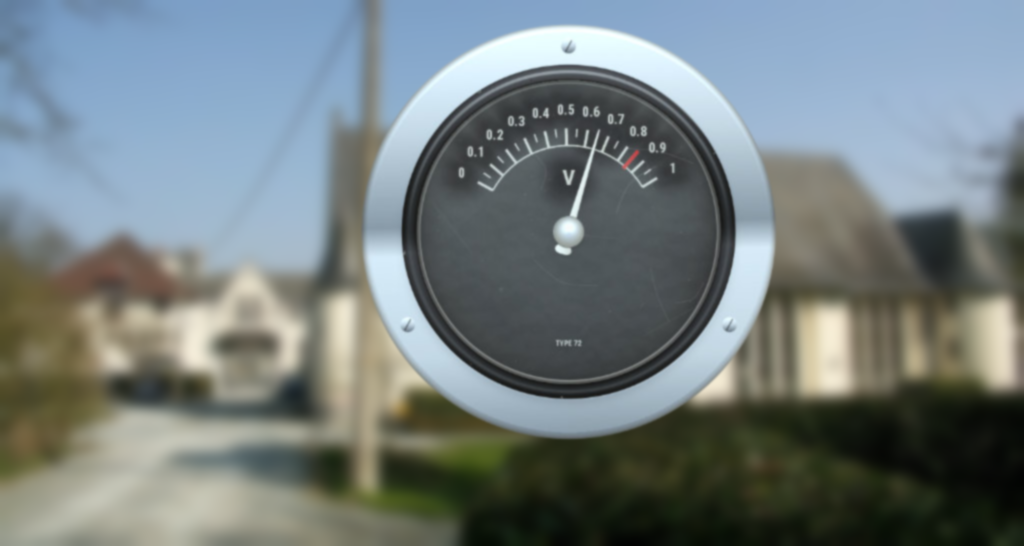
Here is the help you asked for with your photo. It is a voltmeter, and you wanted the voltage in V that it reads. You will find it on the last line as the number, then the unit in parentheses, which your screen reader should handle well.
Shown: 0.65 (V)
